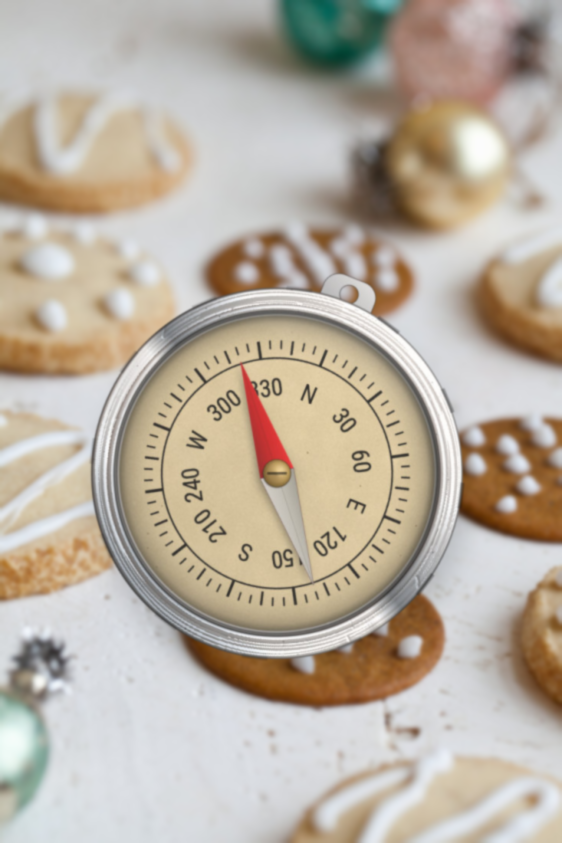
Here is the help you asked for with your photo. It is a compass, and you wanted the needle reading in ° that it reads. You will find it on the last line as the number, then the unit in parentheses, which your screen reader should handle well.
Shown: 320 (°)
